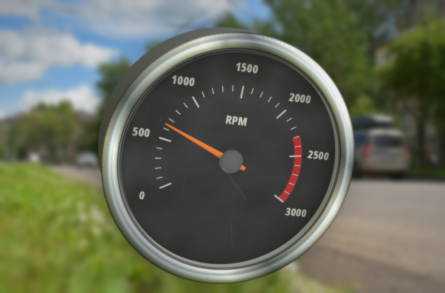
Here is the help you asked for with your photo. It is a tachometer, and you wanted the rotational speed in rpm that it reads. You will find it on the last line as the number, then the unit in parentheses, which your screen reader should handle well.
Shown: 650 (rpm)
